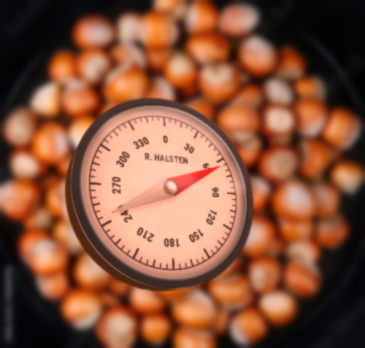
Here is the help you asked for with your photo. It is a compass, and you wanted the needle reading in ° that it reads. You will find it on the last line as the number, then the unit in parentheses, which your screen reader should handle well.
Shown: 65 (°)
